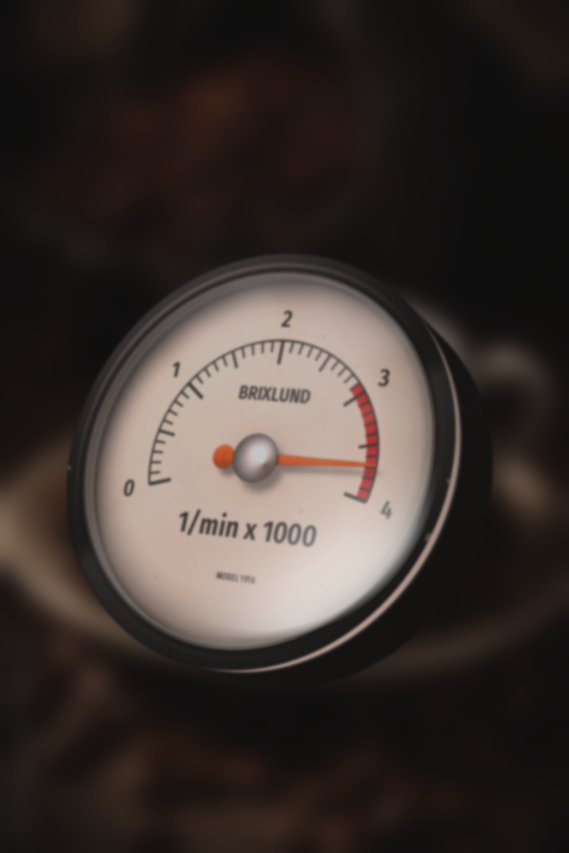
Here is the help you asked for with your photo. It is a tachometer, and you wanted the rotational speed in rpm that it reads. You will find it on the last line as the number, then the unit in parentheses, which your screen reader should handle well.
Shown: 3700 (rpm)
